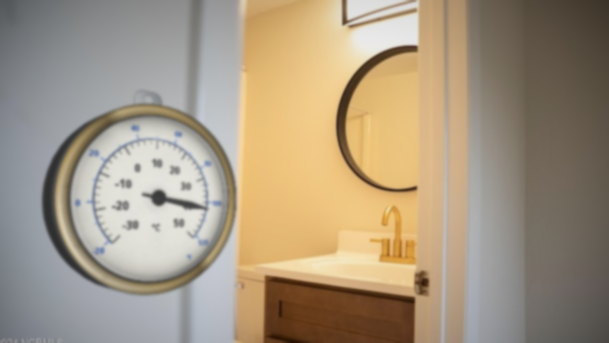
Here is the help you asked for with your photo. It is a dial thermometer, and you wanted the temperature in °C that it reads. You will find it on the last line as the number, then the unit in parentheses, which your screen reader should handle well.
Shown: 40 (°C)
